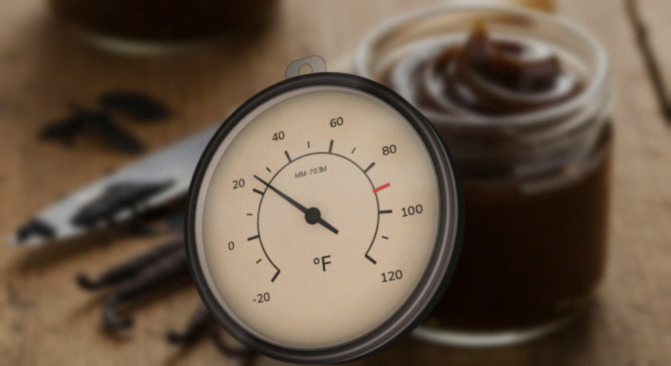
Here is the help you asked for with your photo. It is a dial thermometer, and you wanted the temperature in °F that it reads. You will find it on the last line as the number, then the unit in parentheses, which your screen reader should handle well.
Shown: 25 (°F)
